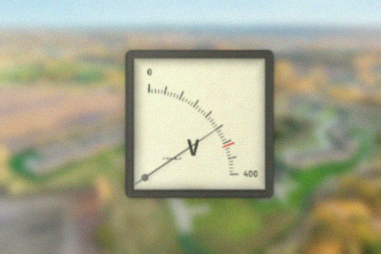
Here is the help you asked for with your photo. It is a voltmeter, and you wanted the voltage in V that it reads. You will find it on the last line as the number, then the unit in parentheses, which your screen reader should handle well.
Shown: 250 (V)
